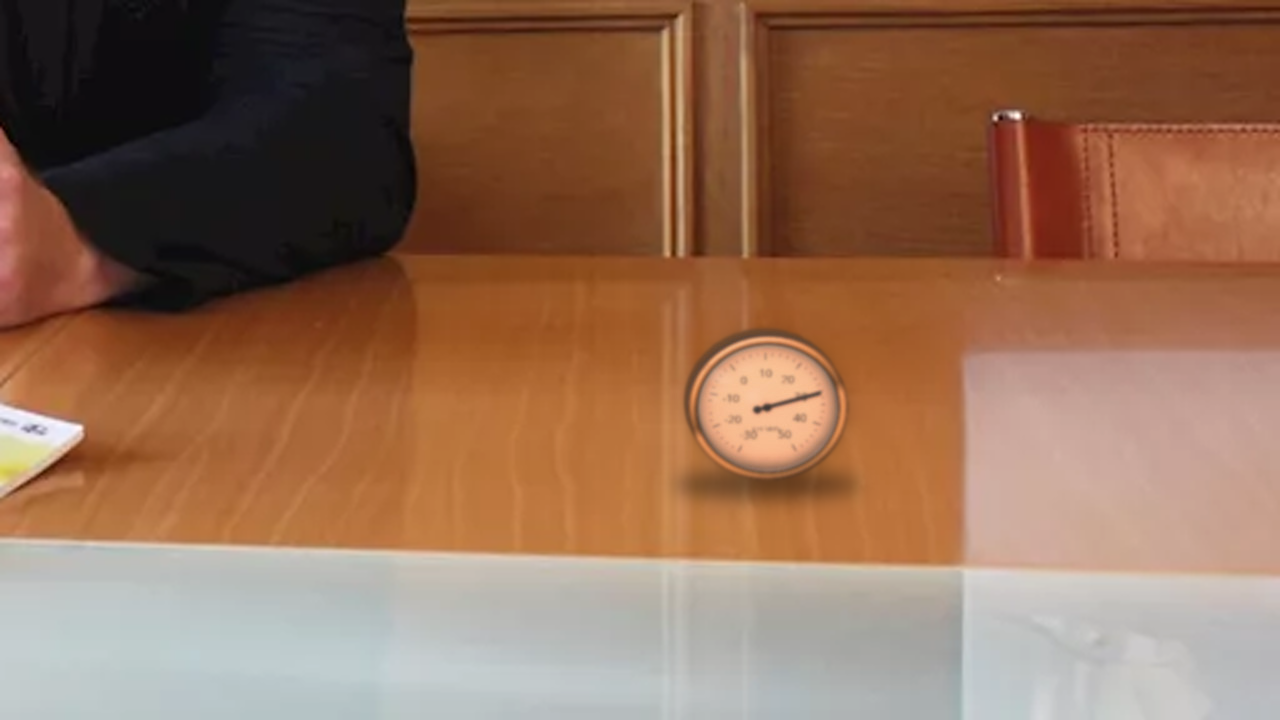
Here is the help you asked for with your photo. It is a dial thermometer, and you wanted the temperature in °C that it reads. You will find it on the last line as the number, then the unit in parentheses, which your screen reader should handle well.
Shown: 30 (°C)
